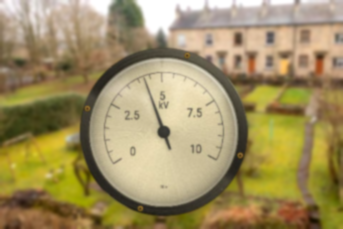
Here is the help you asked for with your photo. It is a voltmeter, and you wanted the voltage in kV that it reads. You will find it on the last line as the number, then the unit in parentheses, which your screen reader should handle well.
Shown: 4.25 (kV)
